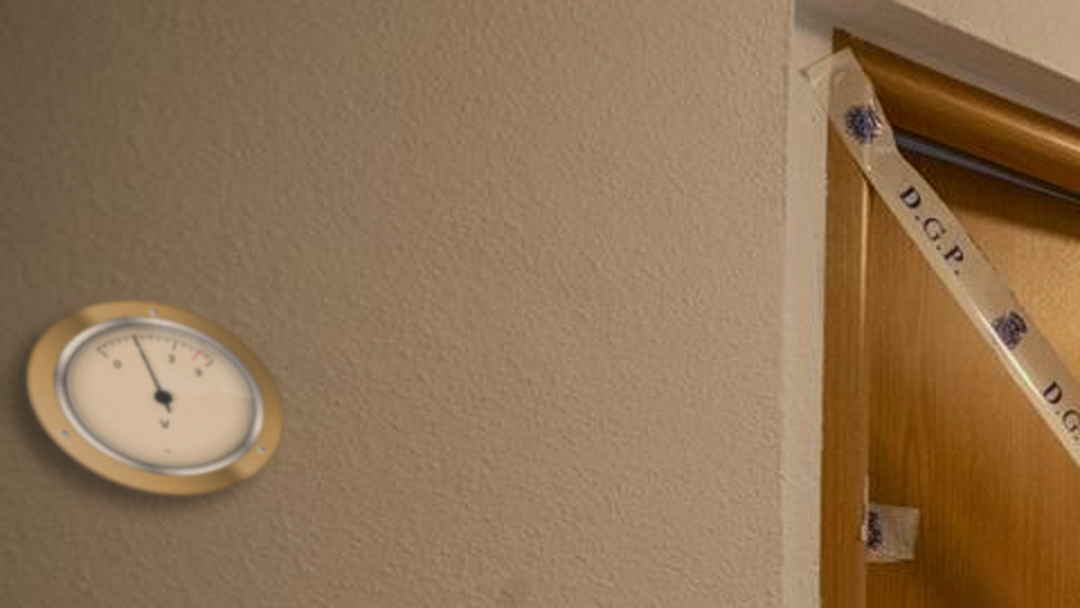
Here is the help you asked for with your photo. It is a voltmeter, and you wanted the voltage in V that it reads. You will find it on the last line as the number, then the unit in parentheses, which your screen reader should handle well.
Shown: 1 (V)
